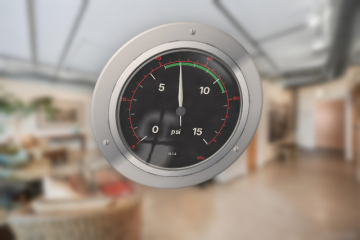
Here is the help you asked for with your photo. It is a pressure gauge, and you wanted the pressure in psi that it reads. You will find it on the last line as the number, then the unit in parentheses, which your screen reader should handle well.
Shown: 7 (psi)
